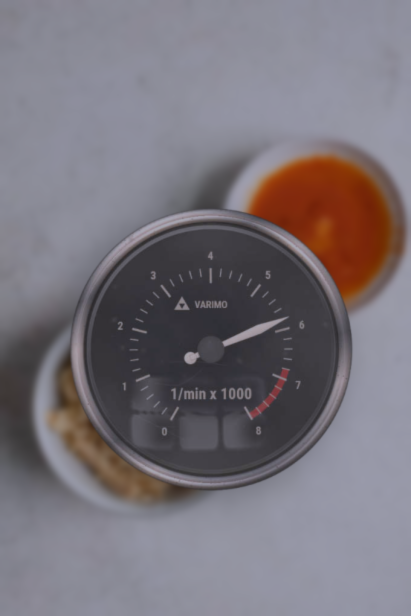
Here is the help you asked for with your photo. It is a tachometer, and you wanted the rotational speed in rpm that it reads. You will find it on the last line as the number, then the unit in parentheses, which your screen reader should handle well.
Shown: 5800 (rpm)
